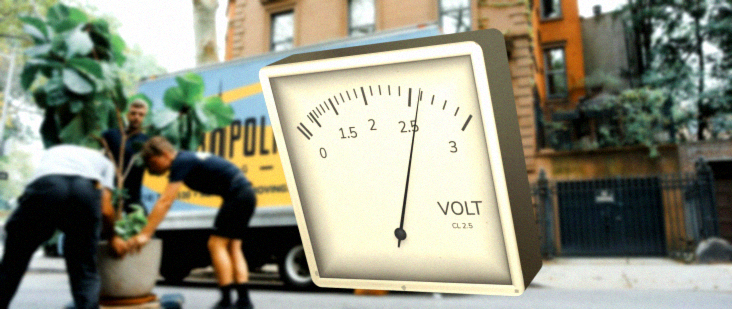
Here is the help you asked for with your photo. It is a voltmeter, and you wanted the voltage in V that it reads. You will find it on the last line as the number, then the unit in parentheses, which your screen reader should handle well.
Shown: 2.6 (V)
